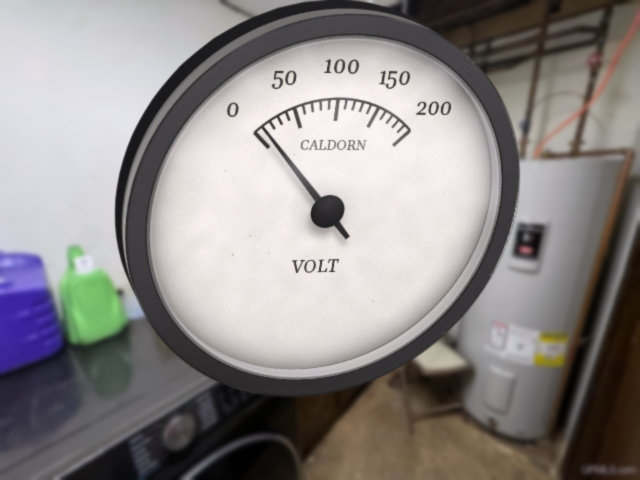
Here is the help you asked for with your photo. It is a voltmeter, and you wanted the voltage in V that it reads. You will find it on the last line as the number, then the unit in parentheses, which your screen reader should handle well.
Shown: 10 (V)
